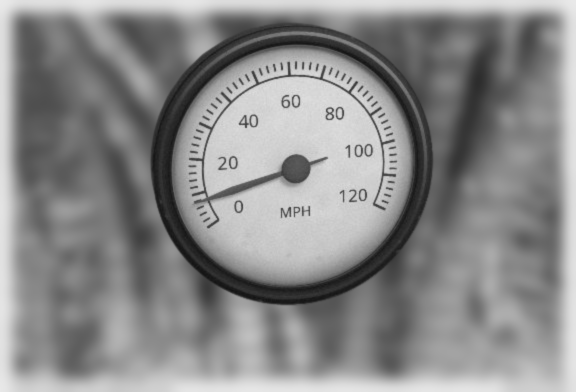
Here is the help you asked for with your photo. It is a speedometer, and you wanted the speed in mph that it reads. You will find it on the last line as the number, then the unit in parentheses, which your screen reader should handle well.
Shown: 8 (mph)
